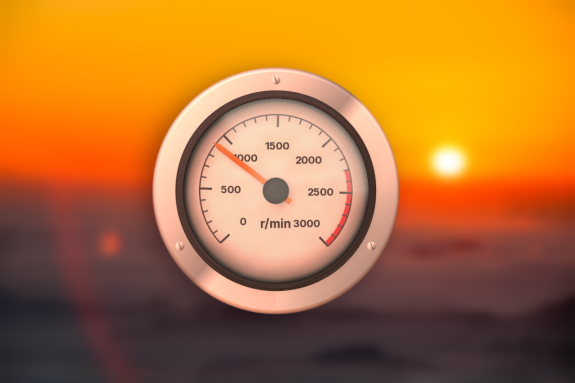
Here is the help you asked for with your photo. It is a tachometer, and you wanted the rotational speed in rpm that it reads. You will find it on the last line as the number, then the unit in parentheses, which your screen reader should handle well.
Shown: 900 (rpm)
